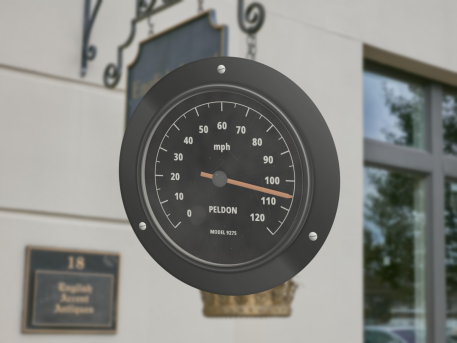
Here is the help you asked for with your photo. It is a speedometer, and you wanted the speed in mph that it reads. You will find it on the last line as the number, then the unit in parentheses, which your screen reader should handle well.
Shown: 105 (mph)
